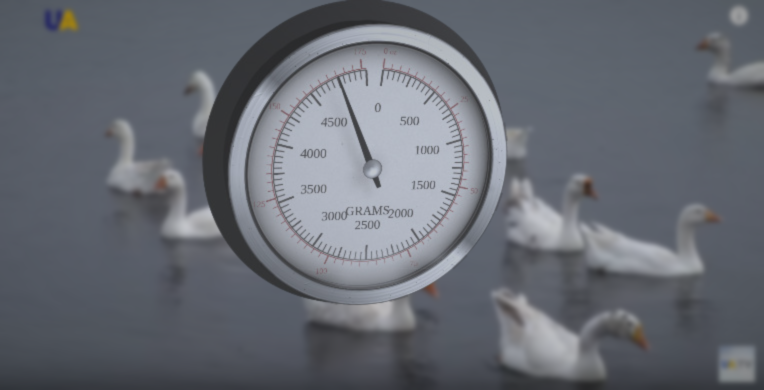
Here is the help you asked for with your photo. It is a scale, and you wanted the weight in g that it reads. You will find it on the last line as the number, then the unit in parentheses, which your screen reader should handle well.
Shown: 4750 (g)
